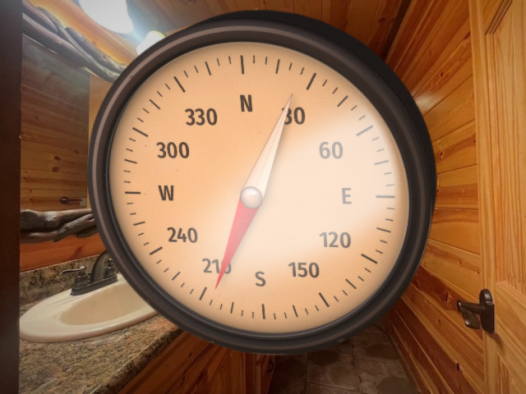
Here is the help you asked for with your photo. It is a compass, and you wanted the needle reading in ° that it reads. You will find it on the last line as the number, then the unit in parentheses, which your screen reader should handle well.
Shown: 205 (°)
